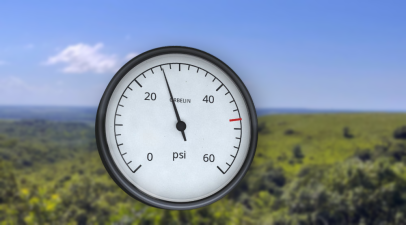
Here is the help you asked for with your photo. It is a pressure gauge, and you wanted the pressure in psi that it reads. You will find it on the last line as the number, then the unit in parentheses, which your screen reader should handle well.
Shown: 26 (psi)
